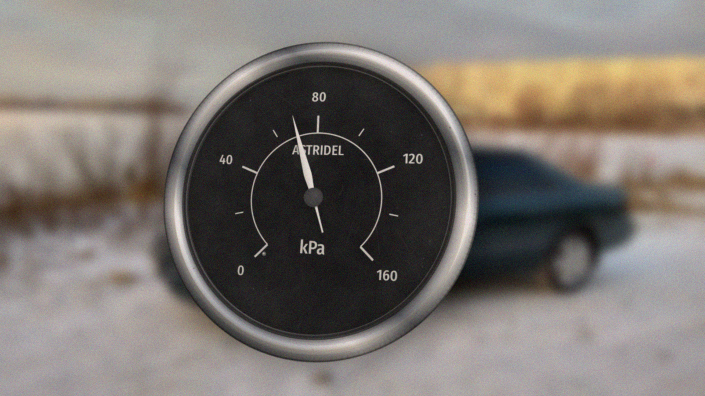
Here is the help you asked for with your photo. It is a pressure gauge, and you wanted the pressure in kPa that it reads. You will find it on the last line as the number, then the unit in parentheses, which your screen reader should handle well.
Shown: 70 (kPa)
